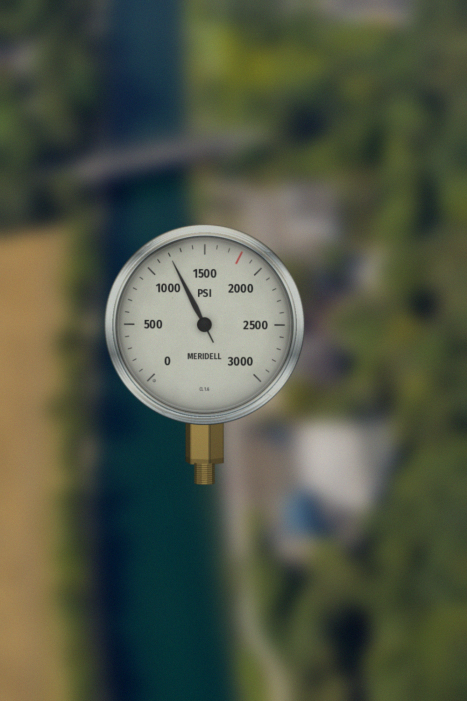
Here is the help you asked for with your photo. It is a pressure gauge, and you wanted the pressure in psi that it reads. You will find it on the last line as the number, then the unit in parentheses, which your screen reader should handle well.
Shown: 1200 (psi)
